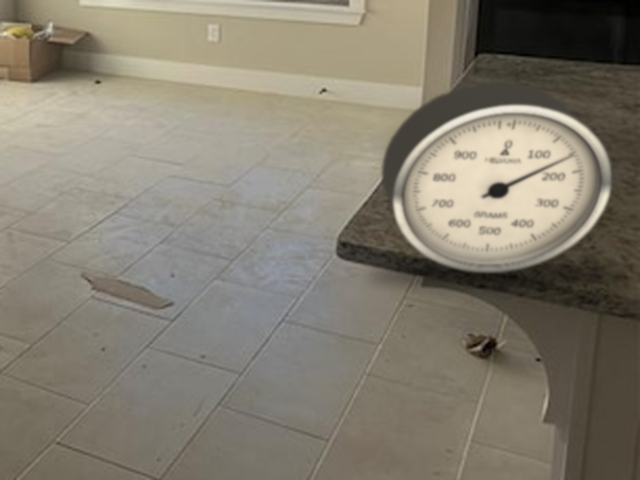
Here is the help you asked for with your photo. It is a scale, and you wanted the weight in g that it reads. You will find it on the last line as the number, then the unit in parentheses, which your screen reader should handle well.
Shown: 150 (g)
